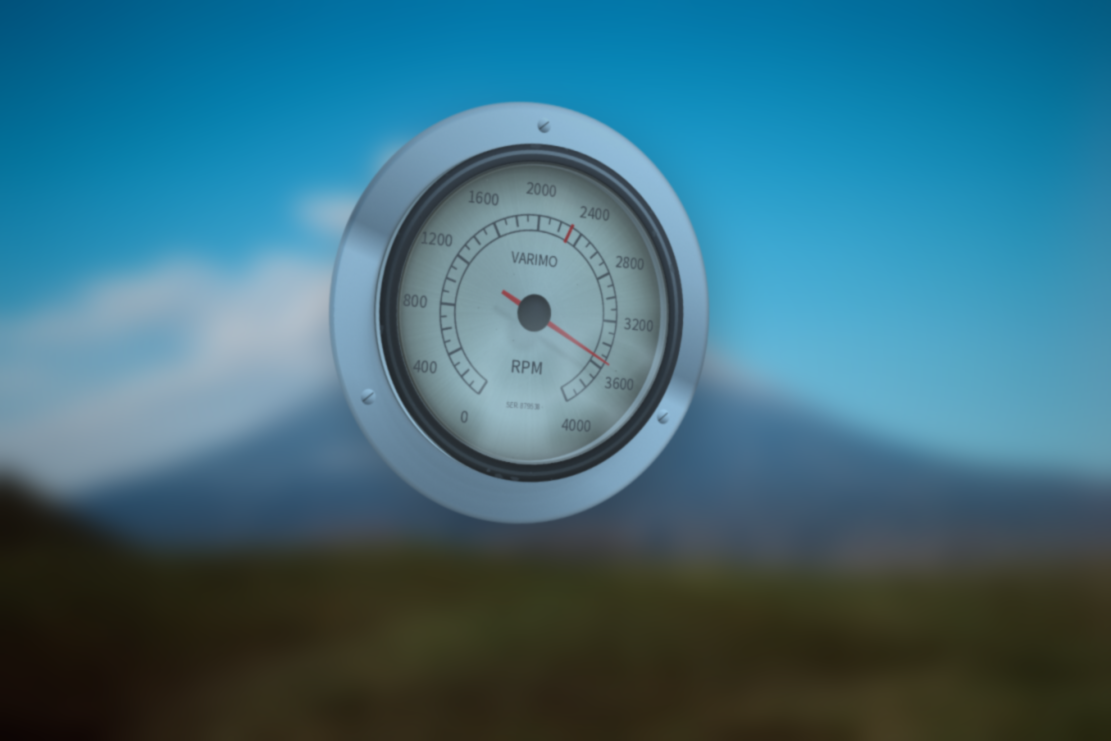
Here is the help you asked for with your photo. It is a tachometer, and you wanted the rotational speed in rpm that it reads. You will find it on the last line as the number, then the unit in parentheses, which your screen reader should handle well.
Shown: 3550 (rpm)
